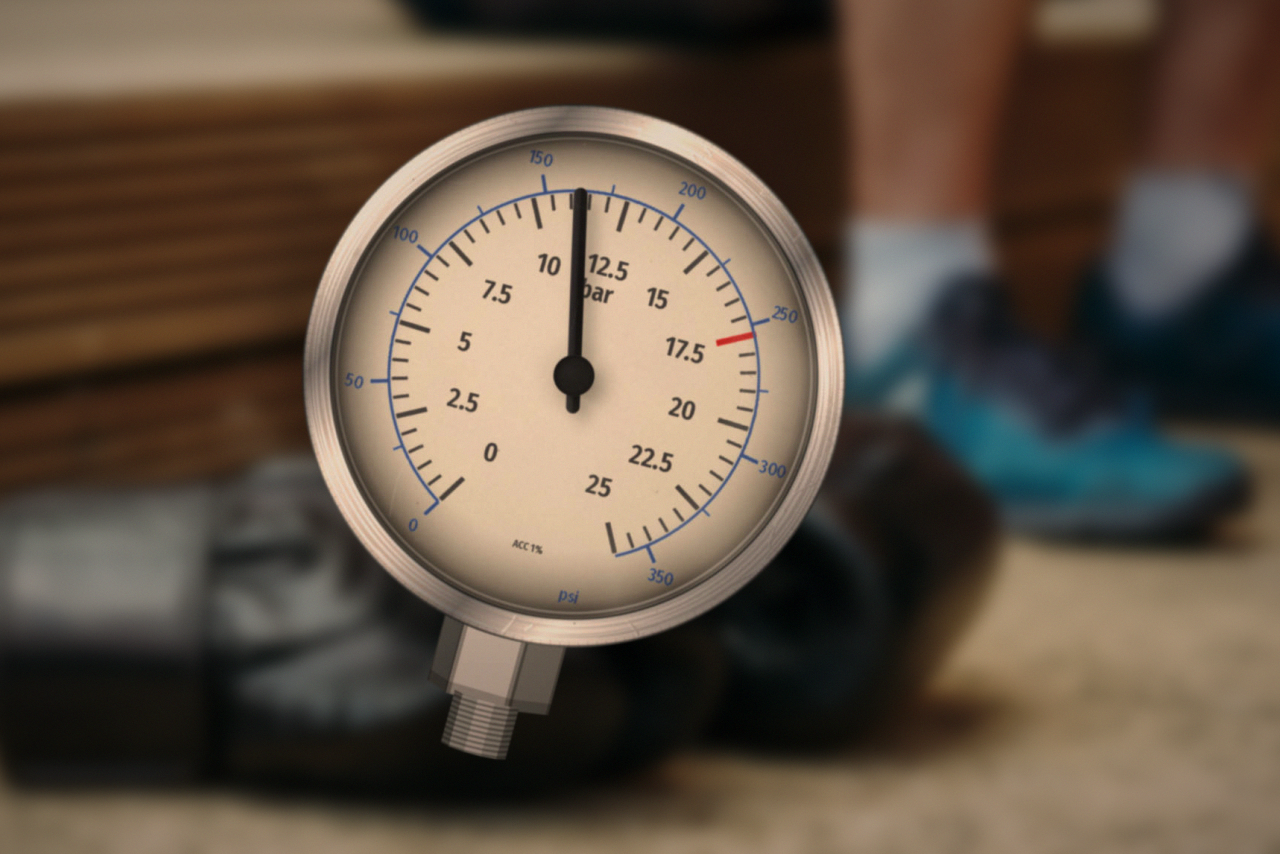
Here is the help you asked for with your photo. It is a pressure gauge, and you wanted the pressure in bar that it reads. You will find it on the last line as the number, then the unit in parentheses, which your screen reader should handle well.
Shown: 11.25 (bar)
